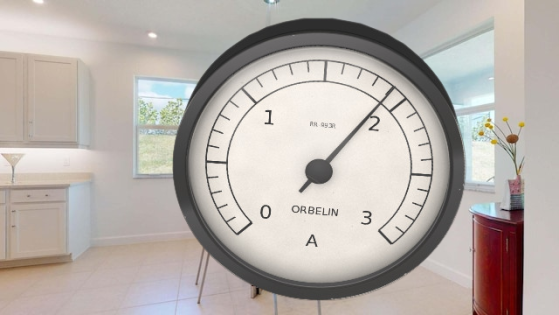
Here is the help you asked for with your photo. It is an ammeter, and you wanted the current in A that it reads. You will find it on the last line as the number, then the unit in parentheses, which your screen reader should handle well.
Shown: 1.9 (A)
